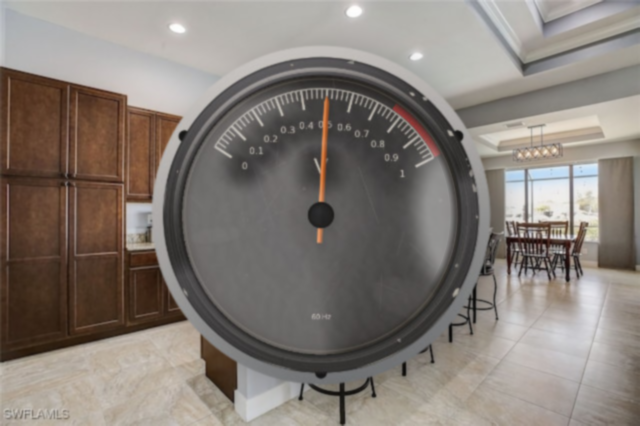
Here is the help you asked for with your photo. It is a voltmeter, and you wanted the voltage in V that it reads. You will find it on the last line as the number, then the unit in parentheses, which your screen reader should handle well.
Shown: 0.5 (V)
